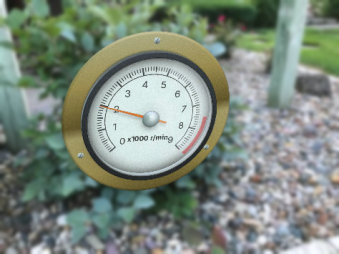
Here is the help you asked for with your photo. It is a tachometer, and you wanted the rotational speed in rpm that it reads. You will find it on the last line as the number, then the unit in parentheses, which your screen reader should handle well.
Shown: 2000 (rpm)
